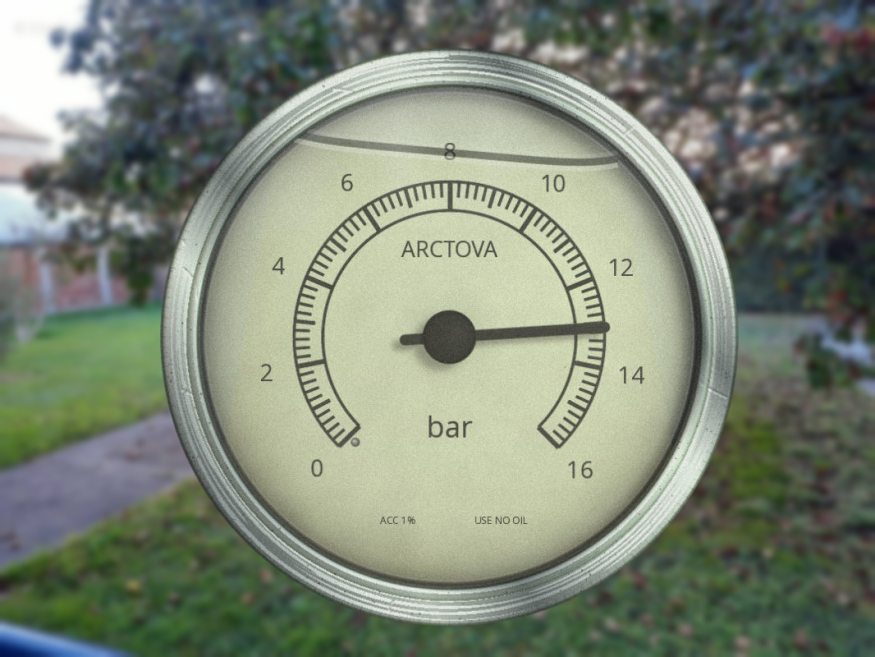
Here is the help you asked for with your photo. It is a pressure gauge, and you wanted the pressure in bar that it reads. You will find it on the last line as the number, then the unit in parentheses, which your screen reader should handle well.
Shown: 13.1 (bar)
